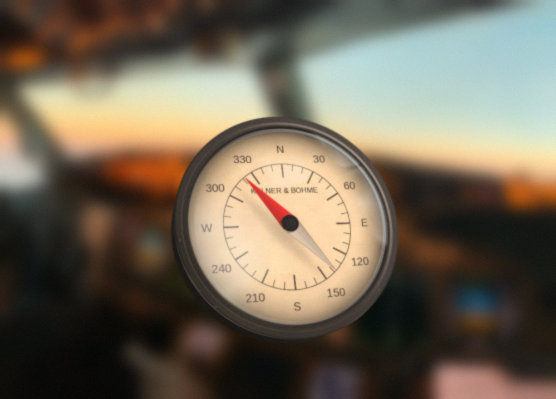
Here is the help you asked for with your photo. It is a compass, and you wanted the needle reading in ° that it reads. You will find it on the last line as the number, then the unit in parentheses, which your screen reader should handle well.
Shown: 320 (°)
